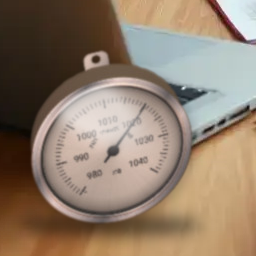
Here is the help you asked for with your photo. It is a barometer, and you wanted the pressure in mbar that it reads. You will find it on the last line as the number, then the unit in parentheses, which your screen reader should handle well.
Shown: 1020 (mbar)
